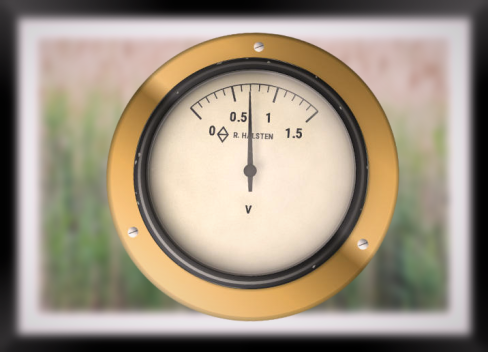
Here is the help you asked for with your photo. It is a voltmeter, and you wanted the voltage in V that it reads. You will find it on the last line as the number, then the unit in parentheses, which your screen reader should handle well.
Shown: 0.7 (V)
